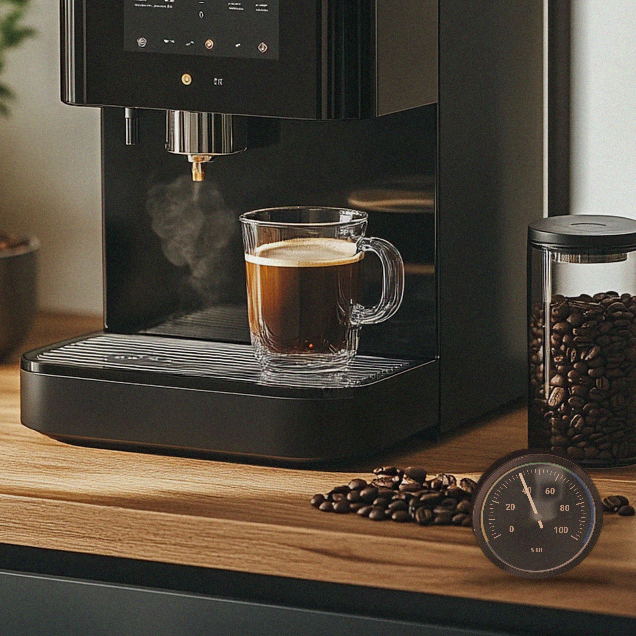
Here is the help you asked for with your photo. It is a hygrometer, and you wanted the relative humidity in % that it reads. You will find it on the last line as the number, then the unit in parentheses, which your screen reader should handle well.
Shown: 40 (%)
